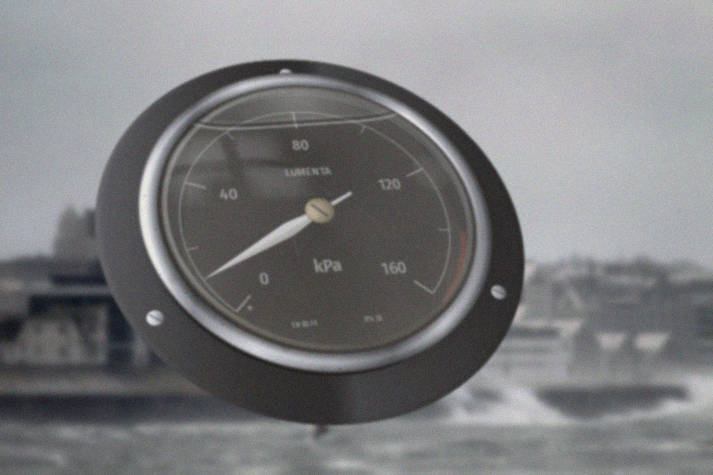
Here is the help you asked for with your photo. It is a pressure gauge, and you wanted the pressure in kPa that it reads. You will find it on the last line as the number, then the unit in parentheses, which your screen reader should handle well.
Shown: 10 (kPa)
